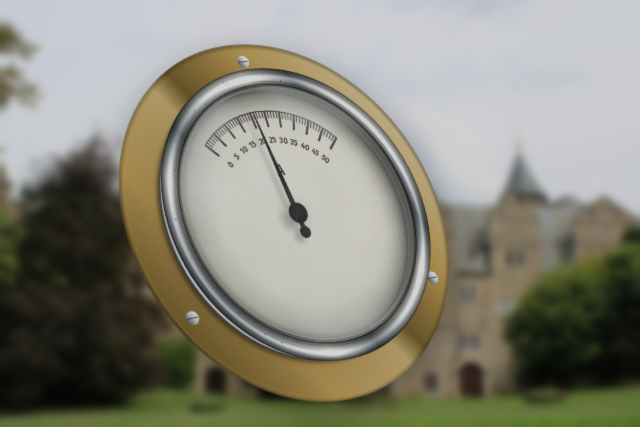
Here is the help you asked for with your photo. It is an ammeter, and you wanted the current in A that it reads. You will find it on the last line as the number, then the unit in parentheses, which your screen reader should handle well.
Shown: 20 (A)
